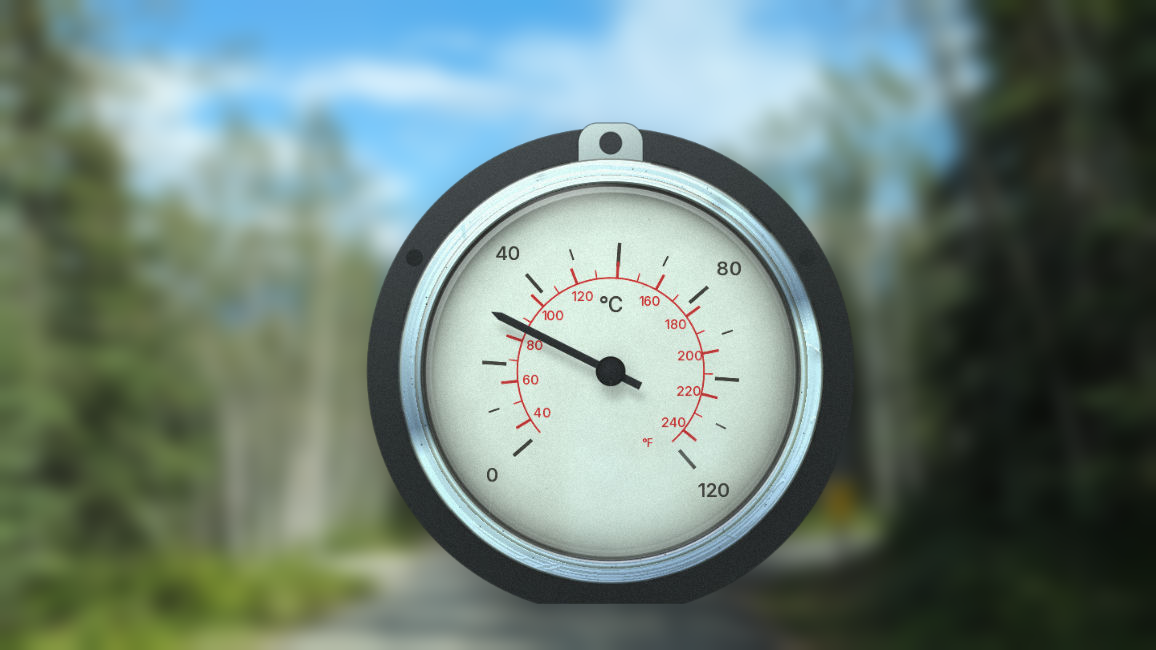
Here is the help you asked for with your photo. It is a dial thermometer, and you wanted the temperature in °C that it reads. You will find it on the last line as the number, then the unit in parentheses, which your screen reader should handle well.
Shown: 30 (°C)
